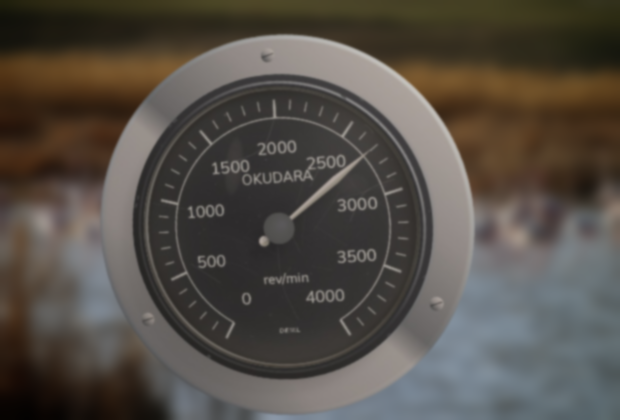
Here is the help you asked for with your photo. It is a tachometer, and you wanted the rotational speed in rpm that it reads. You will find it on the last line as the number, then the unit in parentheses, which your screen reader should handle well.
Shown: 2700 (rpm)
